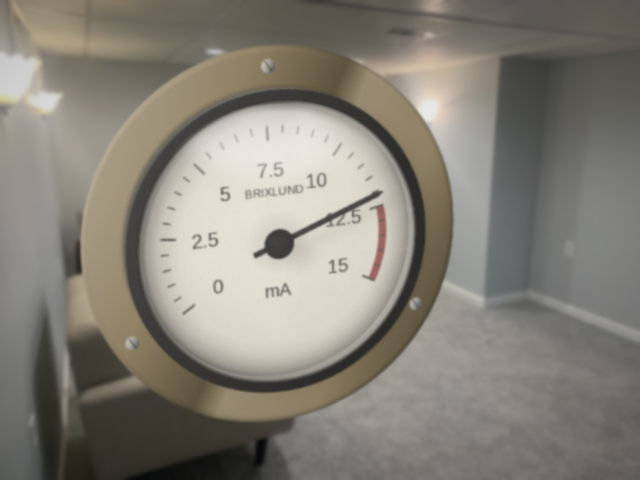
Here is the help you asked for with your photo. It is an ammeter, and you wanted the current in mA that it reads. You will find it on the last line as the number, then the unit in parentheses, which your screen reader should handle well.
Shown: 12 (mA)
